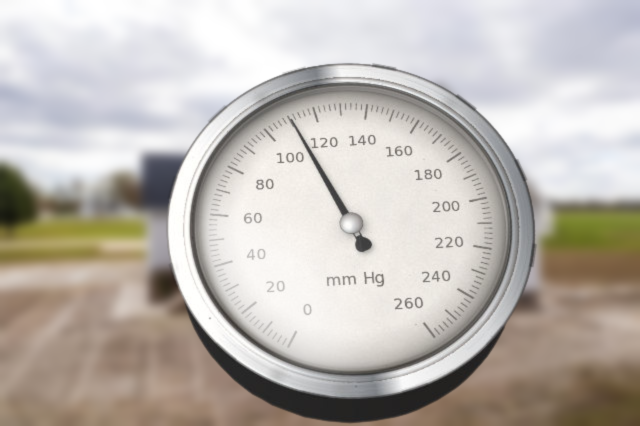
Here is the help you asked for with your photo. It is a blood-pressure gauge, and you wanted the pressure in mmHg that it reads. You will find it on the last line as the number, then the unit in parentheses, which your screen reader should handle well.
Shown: 110 (mmHg)
